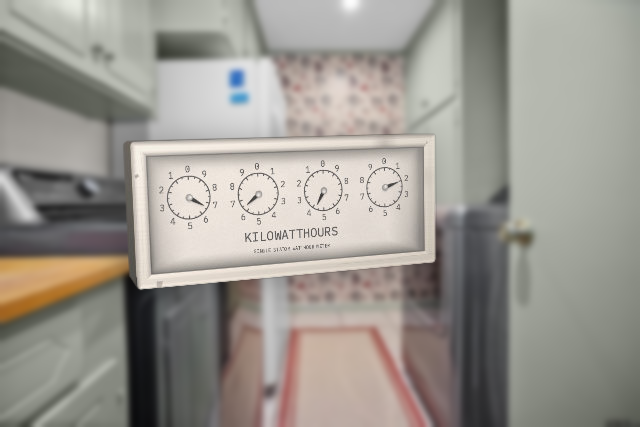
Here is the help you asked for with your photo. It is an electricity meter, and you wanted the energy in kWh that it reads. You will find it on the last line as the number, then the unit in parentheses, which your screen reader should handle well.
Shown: 6642 (kWh)
